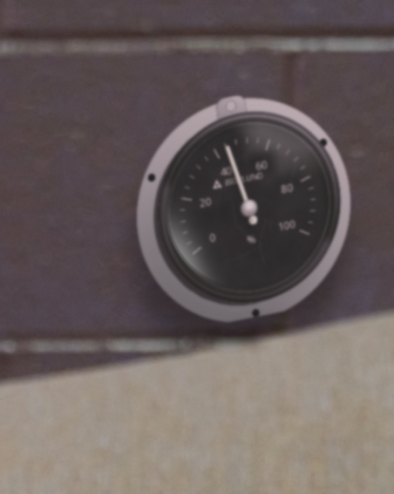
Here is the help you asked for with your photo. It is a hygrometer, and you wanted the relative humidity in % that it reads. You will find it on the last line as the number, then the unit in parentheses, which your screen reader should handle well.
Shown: 44 (%)
